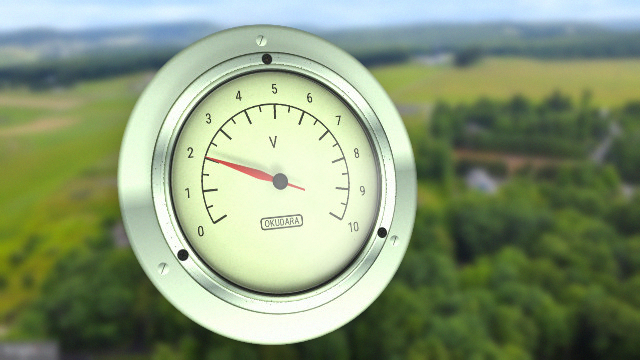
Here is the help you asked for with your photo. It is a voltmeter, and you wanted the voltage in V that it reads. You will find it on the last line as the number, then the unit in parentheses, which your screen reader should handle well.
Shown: 2 (V)
